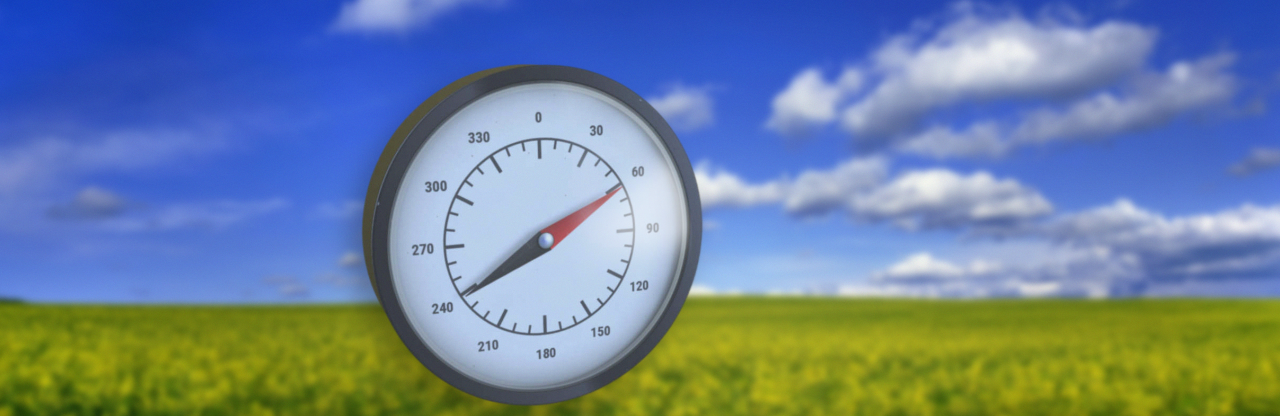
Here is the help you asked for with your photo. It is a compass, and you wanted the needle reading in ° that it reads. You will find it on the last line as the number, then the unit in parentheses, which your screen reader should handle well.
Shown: 60 (°)
